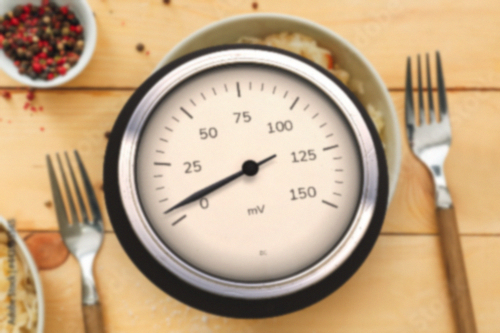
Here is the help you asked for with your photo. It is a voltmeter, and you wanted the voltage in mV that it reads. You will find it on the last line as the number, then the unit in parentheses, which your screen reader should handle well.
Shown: 5 (mV)
